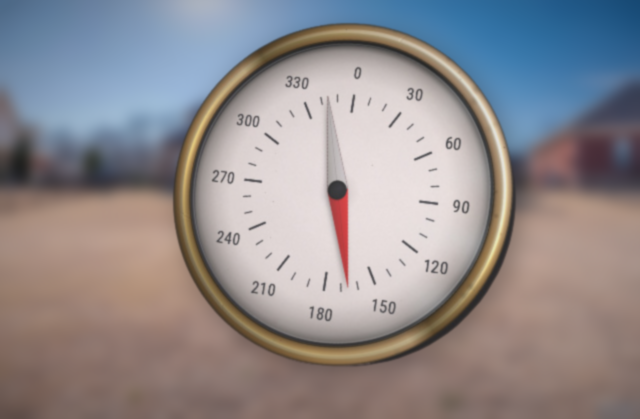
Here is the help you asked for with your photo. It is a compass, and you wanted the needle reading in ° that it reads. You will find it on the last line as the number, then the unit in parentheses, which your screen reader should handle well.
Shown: 165 (°)
